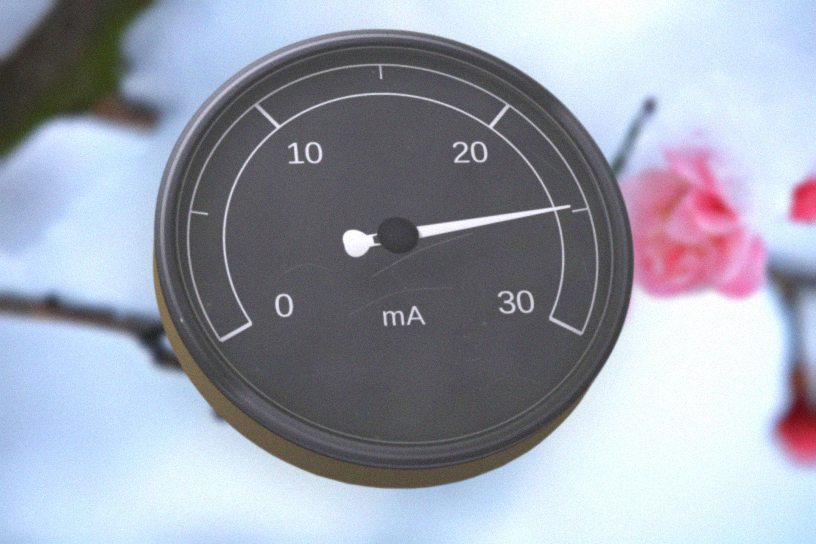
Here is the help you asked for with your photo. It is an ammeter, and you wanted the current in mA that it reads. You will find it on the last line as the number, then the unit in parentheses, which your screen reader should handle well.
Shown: 25 (mA)
